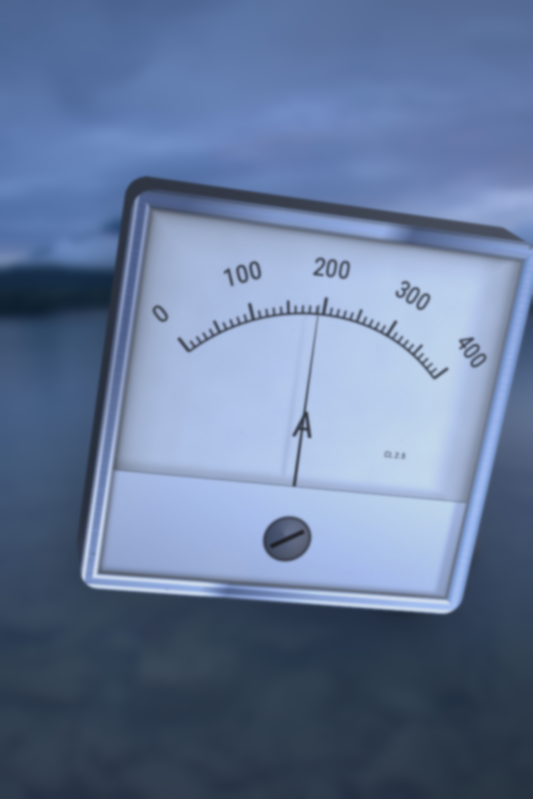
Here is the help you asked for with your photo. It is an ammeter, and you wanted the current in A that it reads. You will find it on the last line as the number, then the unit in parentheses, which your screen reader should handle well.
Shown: 190 (A)
